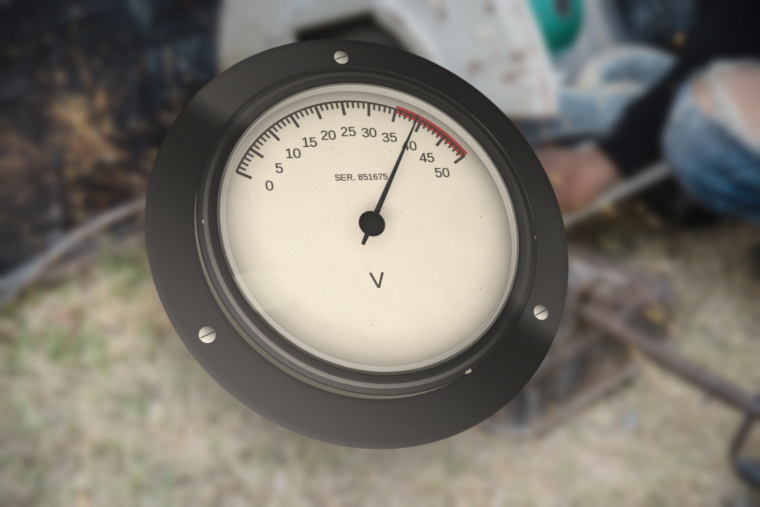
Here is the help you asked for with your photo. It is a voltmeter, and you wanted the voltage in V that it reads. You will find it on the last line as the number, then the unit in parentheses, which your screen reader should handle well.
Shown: 39 (V)
